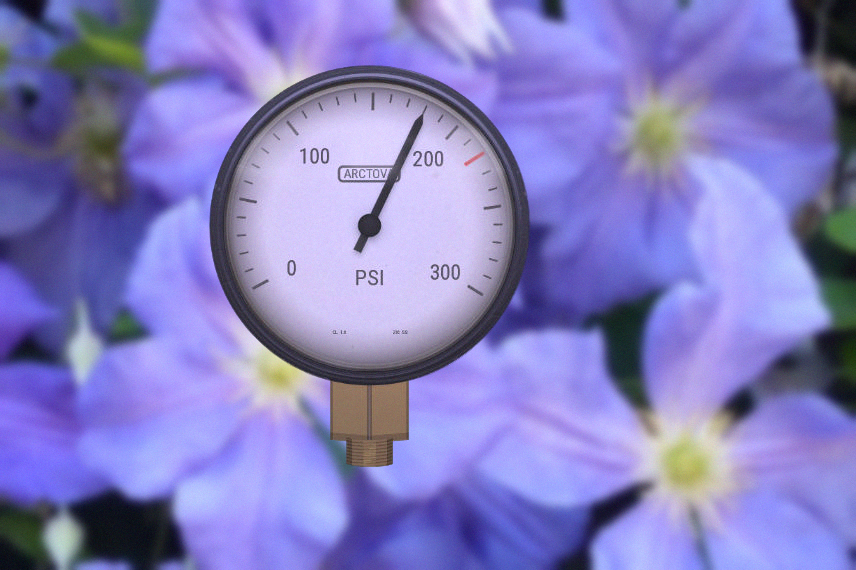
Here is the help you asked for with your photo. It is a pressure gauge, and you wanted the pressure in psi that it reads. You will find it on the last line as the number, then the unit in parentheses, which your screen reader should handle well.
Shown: 180 (psi)
